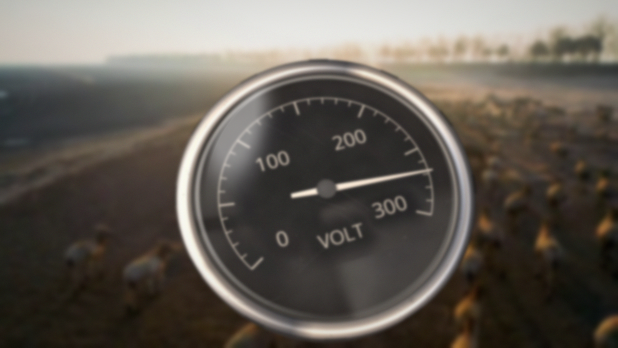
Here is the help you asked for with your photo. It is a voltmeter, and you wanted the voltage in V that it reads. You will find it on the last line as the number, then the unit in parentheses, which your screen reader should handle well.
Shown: 270 (V)
